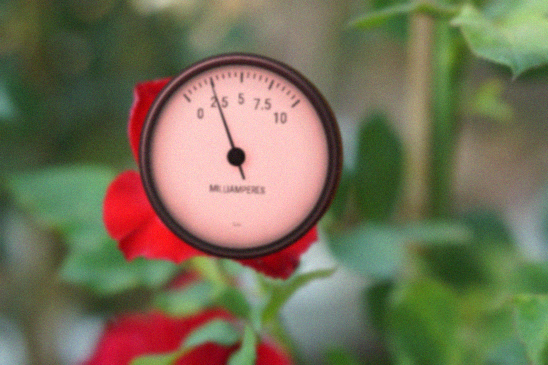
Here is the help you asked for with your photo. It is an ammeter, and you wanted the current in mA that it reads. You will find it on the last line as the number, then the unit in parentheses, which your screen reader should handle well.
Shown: 2.5 (mA)
